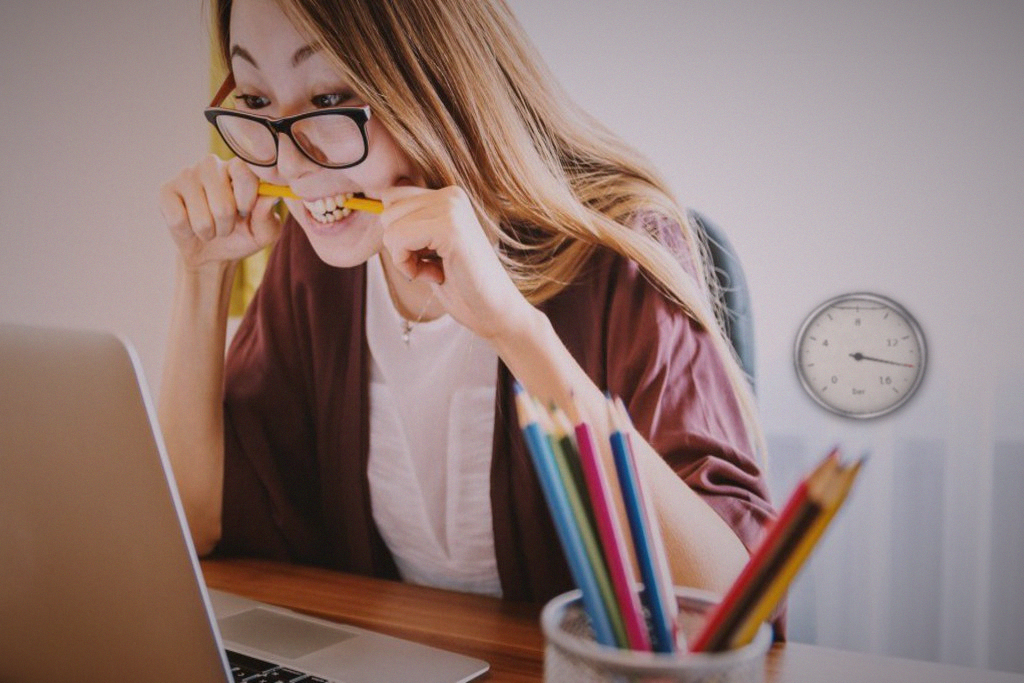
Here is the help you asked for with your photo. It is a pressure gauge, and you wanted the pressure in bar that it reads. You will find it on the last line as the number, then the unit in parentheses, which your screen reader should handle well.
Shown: 14 (bar)
